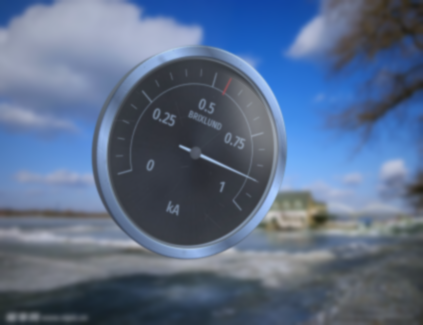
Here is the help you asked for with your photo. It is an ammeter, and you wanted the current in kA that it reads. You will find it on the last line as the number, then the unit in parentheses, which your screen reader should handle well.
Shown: 0.9 (kA)
